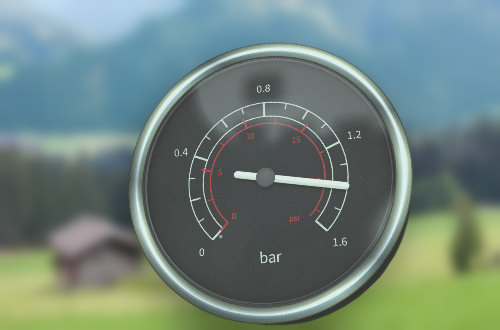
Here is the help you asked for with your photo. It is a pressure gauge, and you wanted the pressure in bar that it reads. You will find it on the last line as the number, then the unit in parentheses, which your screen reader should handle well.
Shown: 1.4 (bar)
